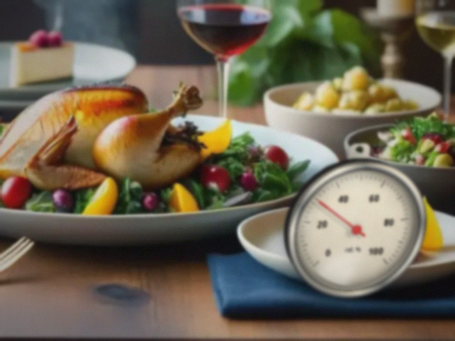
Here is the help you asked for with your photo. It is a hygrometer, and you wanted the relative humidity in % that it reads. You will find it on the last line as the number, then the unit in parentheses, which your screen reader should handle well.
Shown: 30 (%)
